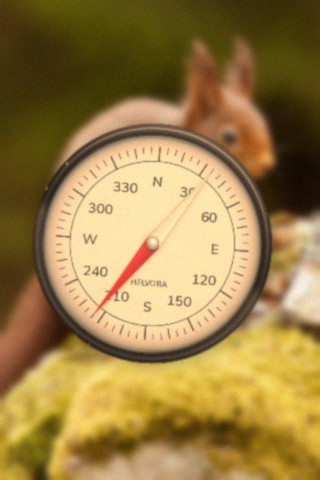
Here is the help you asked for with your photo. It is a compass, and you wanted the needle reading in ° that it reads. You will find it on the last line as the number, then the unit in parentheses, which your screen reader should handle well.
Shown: 215 (°)
